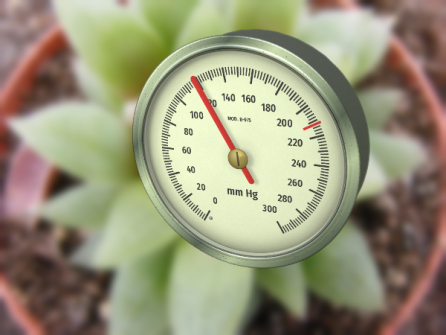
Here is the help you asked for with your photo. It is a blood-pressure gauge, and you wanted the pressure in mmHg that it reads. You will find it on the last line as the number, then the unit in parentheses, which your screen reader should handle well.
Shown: 120 (mmHg)
